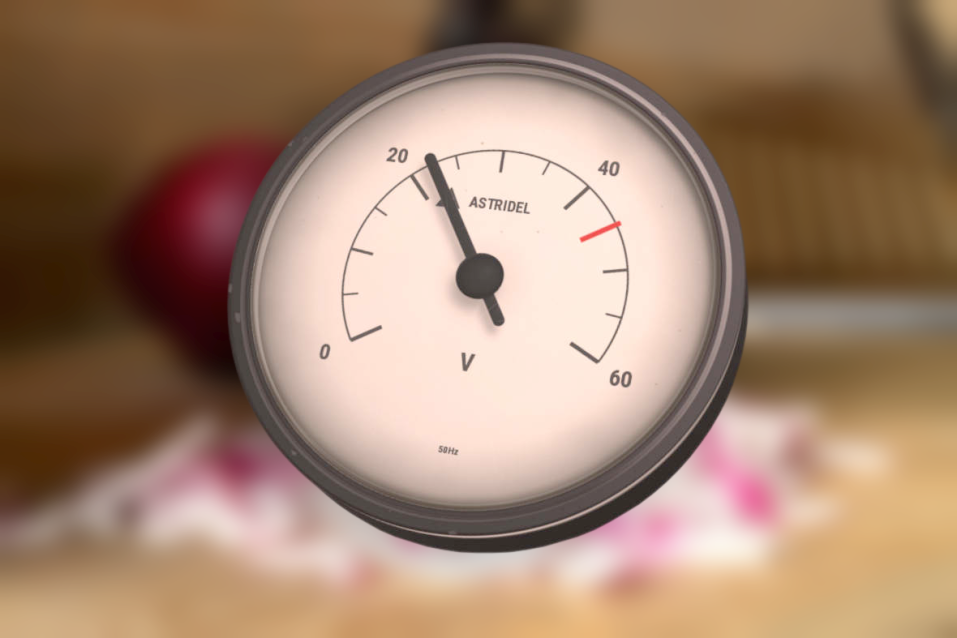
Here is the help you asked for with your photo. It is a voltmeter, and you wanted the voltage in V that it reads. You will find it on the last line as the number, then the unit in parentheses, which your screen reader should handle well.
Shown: 22.5 (V)
